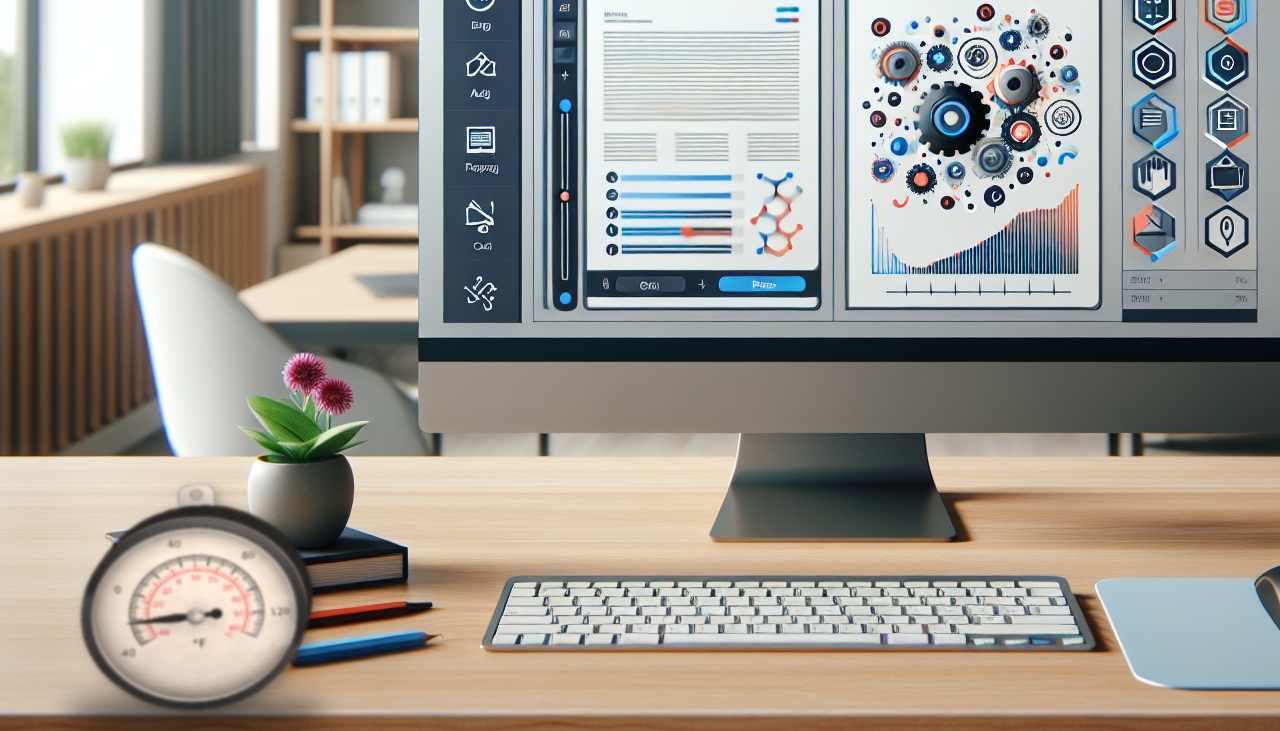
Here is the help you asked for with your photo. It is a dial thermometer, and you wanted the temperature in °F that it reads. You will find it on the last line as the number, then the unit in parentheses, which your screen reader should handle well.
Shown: -20 (°F)
